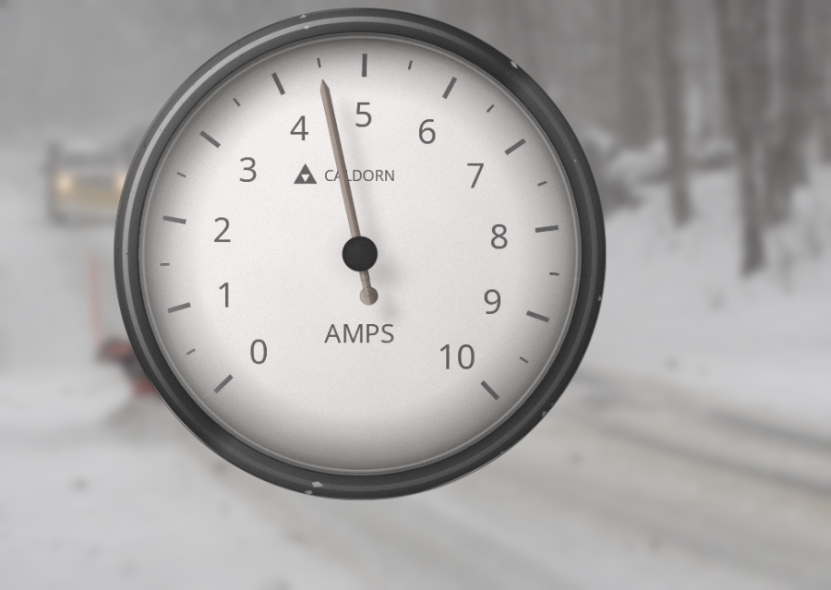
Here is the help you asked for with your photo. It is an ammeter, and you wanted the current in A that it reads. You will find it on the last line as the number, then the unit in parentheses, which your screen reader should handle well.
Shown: 4.5 (A)
